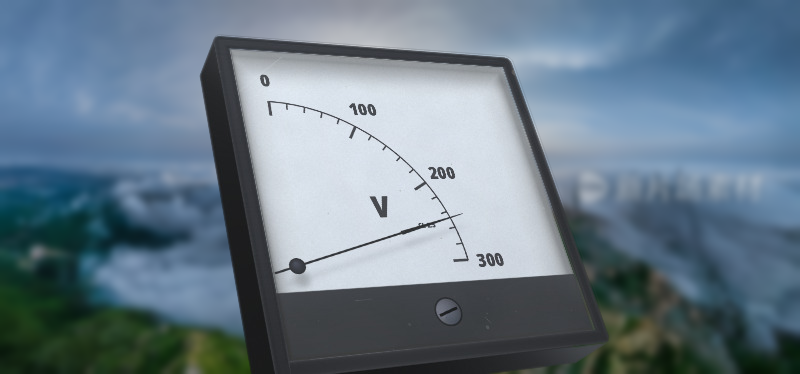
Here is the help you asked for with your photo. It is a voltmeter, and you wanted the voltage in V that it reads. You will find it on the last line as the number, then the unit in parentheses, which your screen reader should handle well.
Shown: 250 (V)
